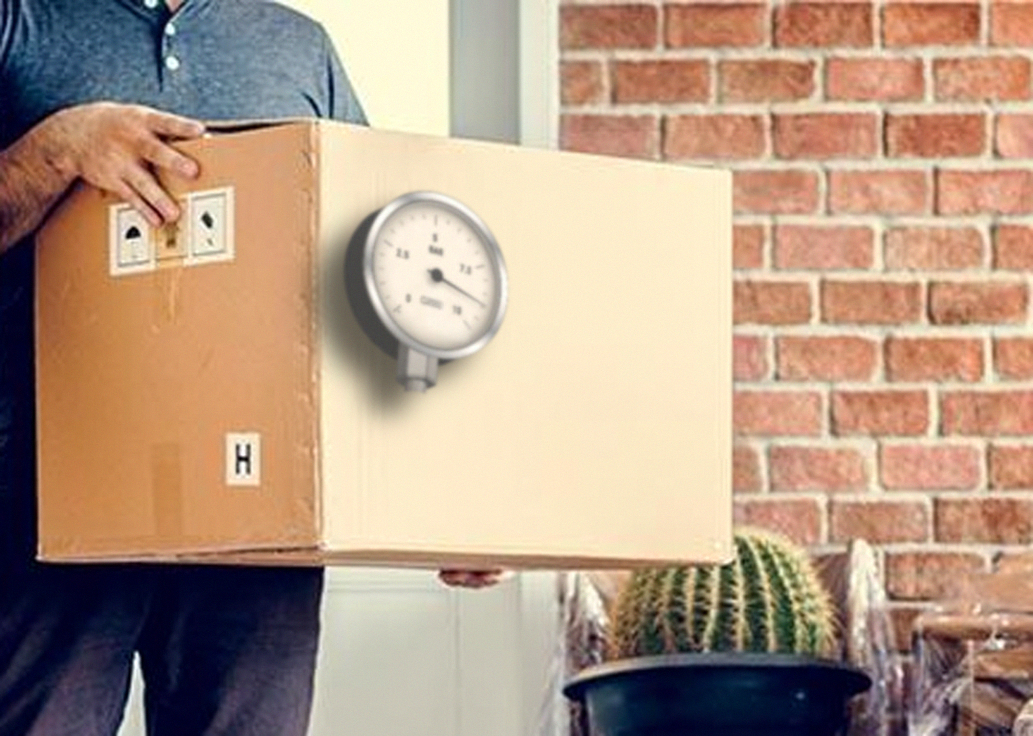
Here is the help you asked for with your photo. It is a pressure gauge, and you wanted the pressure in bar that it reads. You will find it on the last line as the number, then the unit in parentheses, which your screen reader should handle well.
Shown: 9 (bar)
